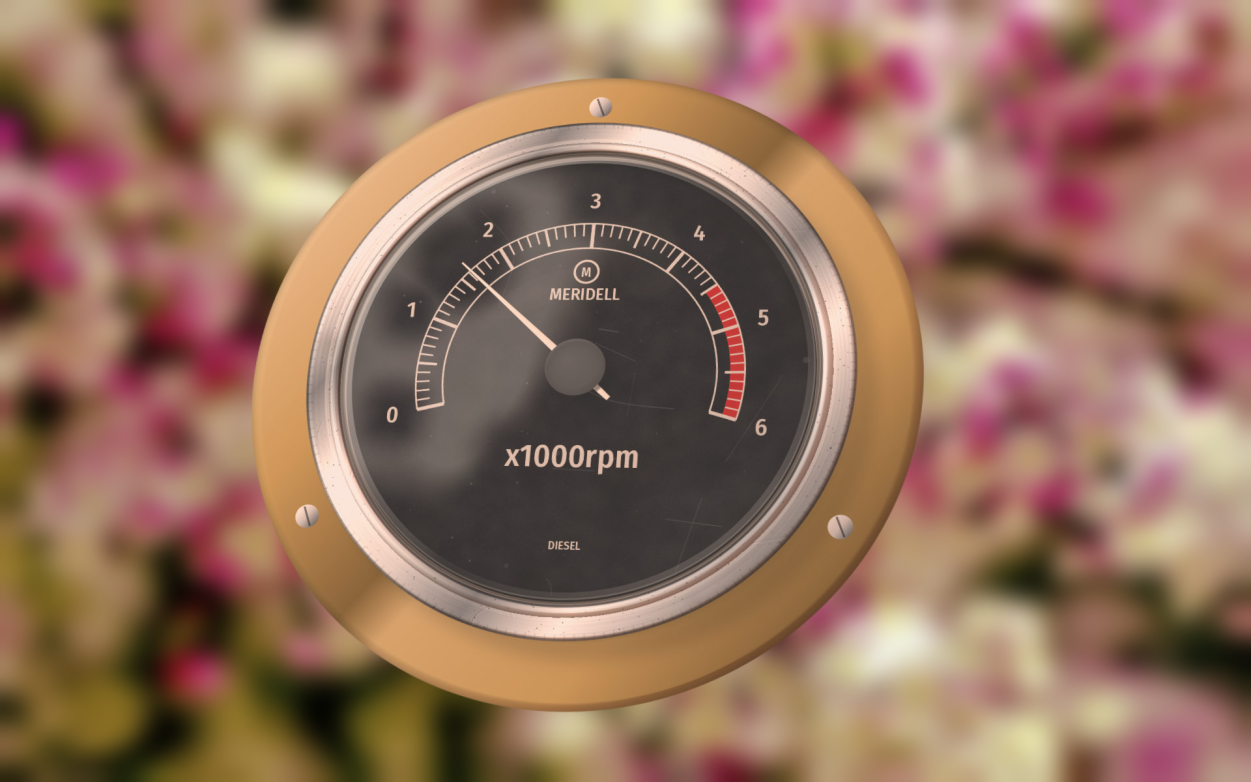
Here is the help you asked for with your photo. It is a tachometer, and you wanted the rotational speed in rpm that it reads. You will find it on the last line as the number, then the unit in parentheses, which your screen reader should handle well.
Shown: 1600 (rpm)
